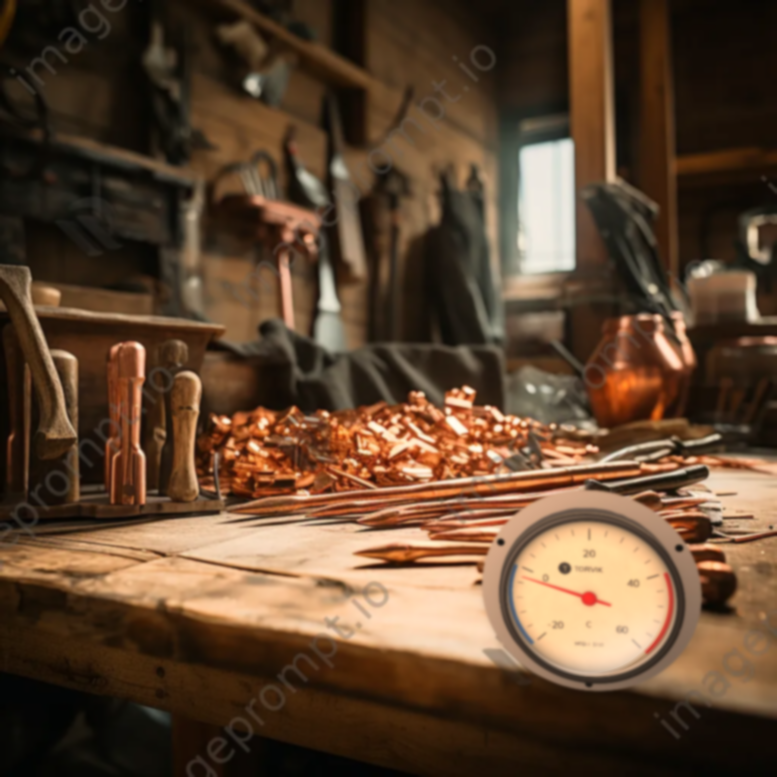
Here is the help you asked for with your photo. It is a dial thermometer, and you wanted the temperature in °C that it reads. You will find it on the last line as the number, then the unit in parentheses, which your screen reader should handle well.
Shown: -2 (°C)
